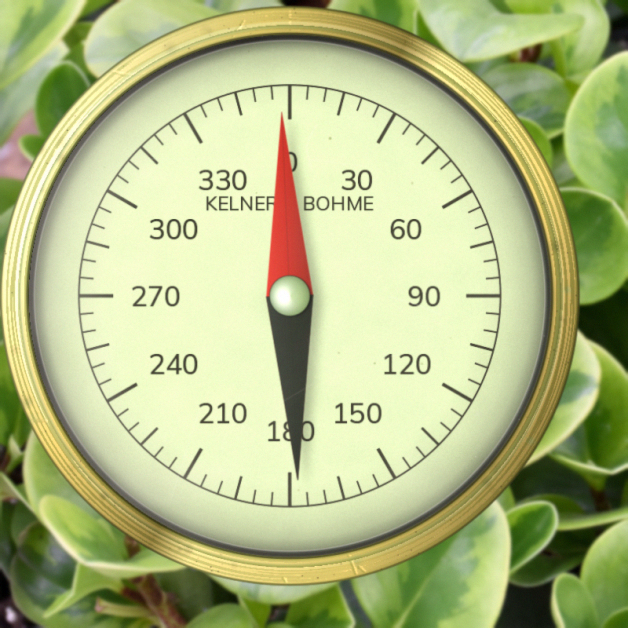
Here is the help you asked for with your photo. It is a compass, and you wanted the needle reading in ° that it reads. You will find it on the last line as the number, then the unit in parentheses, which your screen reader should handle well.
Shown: 357.5 (°)
